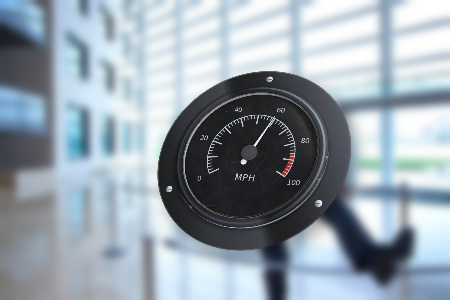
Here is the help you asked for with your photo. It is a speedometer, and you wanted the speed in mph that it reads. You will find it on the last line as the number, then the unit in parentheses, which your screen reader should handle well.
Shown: 60 (mph)
